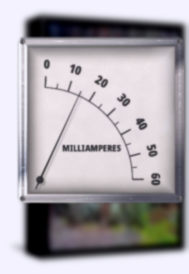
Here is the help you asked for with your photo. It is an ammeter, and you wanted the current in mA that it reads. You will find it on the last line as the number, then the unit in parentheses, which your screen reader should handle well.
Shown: 15 (mA)
